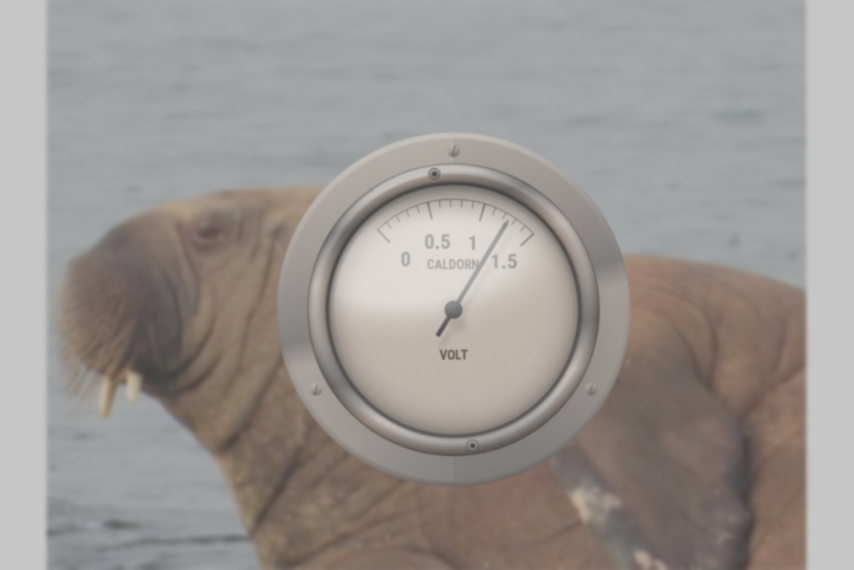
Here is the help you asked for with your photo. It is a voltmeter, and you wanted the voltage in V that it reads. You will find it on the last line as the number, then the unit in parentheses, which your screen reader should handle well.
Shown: 1.25 (V)
